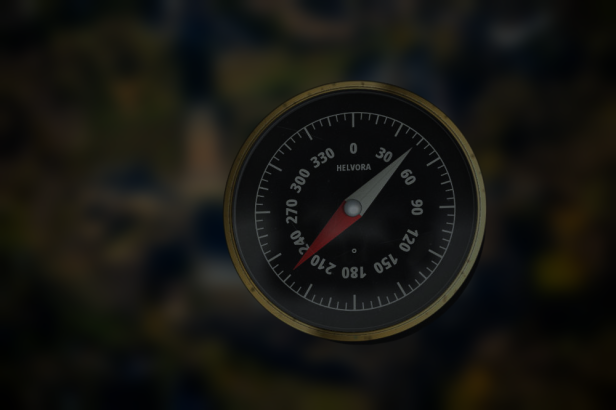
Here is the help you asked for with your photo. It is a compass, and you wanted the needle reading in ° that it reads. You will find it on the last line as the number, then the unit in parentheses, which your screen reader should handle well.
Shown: 225 (°)
